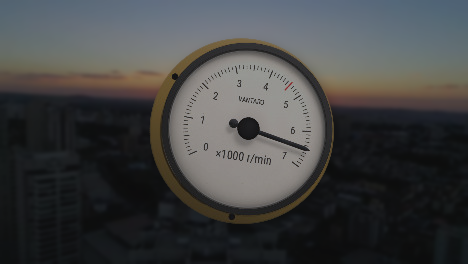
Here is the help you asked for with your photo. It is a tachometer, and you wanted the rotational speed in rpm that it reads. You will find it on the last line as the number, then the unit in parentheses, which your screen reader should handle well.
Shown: 6500 (rpm)
